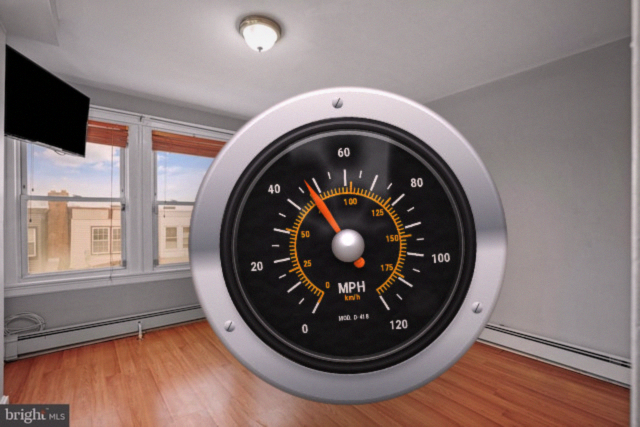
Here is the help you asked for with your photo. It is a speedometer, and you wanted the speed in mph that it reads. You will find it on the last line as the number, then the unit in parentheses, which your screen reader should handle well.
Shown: 47.5 (mph)
